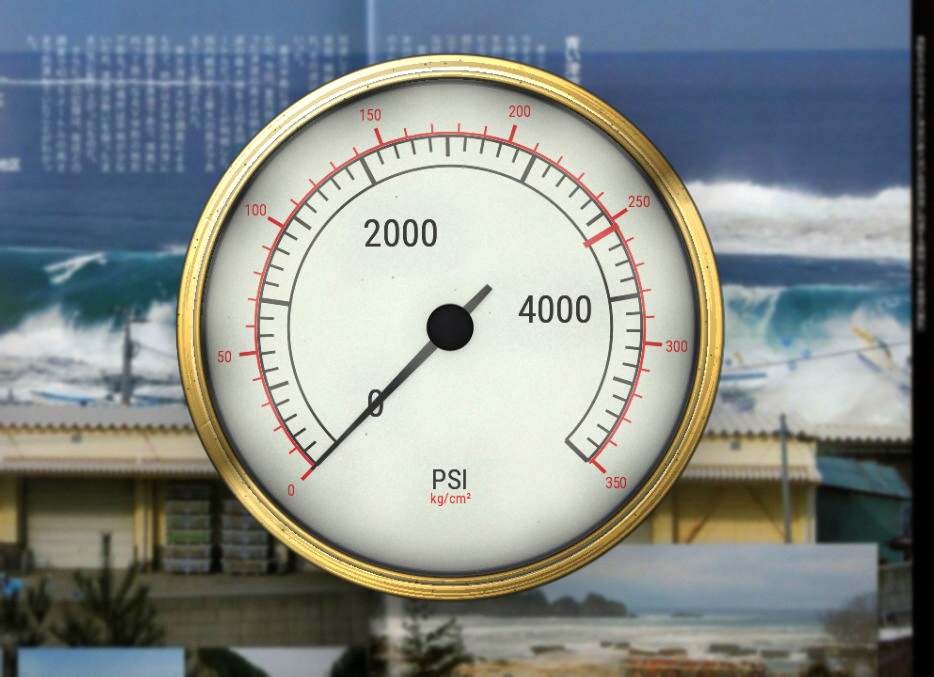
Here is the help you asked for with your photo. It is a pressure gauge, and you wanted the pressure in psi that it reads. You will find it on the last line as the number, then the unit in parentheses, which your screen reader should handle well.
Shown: 0 (psi)
